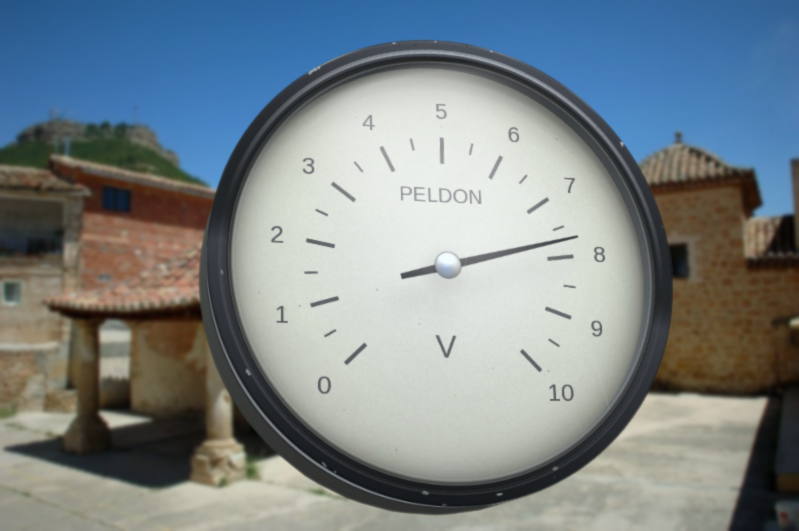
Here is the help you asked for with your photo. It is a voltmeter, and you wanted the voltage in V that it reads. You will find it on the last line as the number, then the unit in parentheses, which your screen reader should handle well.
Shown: 7.75 (V)
